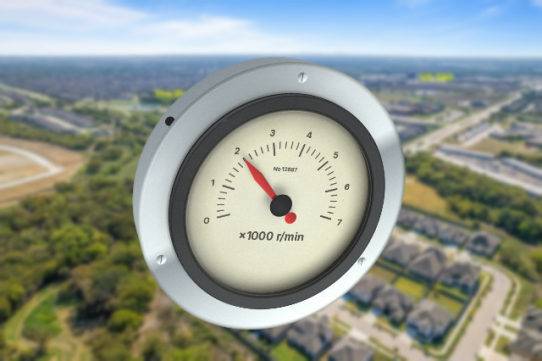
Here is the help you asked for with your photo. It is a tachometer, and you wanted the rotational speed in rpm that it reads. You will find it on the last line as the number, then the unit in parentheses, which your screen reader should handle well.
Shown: 2000 (rpm)
